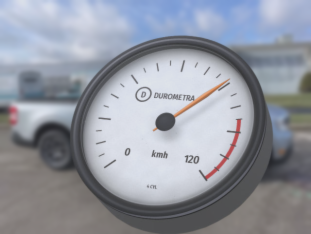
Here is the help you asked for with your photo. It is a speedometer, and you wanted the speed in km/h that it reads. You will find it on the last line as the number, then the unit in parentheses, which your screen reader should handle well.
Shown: 80 (km/h)
